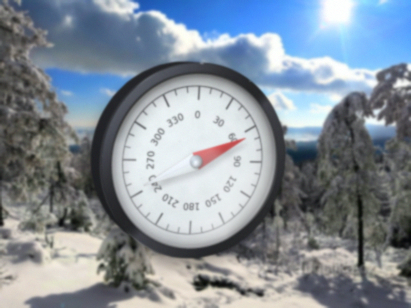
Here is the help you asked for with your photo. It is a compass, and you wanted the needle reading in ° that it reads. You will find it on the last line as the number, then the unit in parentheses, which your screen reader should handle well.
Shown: 65 (°)
